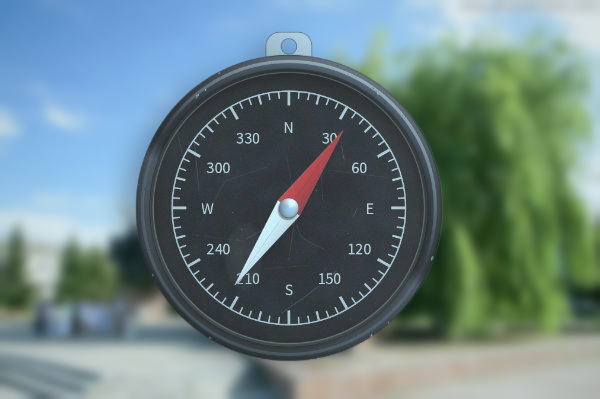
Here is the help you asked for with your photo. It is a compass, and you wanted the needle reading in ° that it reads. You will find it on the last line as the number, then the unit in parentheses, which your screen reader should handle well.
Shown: 35 (°)
